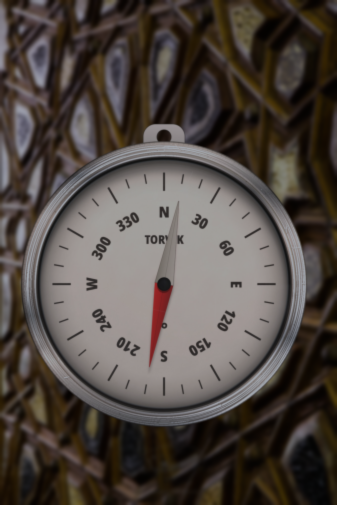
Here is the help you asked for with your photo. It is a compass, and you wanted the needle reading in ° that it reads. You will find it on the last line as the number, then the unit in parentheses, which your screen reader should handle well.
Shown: 190 (°)
